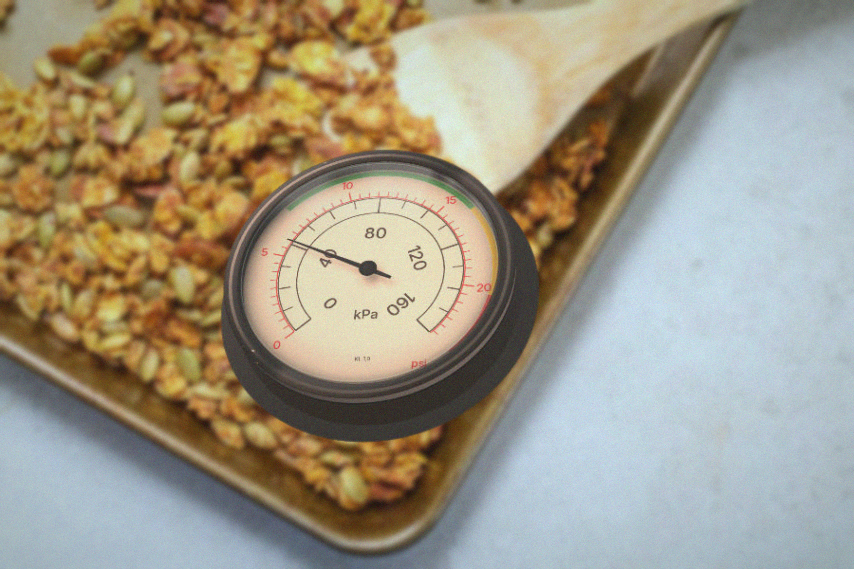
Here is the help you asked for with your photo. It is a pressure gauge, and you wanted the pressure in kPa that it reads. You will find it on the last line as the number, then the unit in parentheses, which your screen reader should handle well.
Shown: 40 (kPa)
